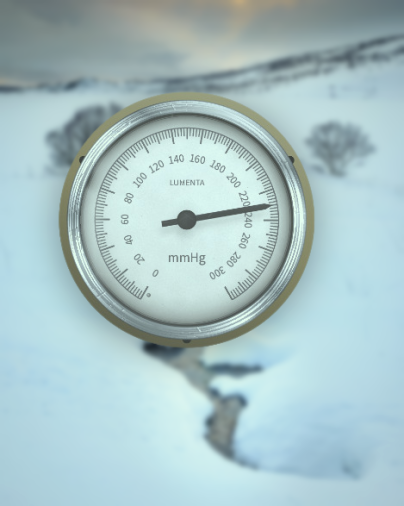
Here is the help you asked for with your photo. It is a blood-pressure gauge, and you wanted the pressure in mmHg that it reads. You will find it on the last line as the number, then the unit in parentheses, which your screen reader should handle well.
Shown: 230 (mmHg)
